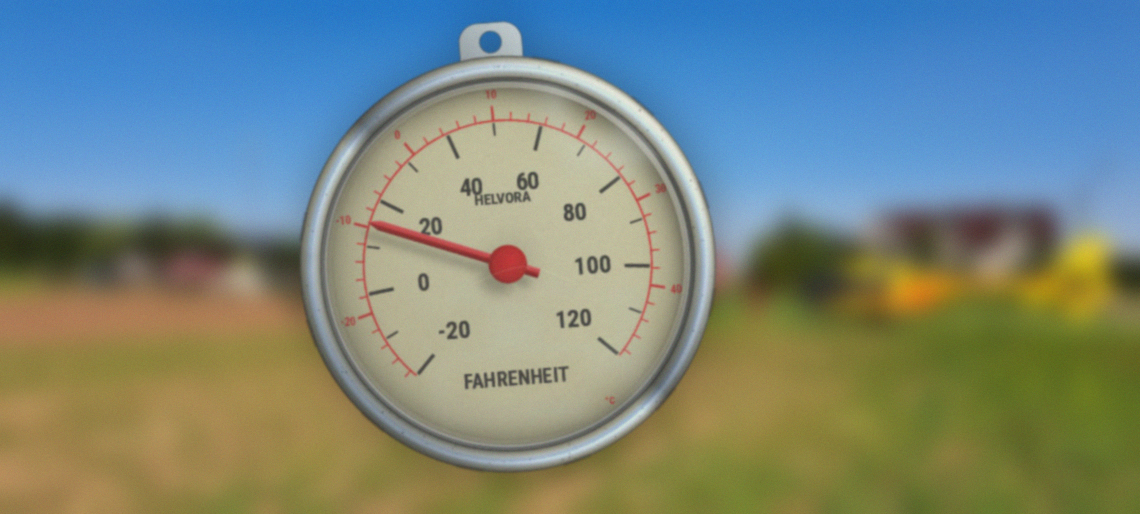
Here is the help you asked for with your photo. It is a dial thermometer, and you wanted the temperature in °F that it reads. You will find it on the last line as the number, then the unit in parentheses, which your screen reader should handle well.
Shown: 15 (°F)
